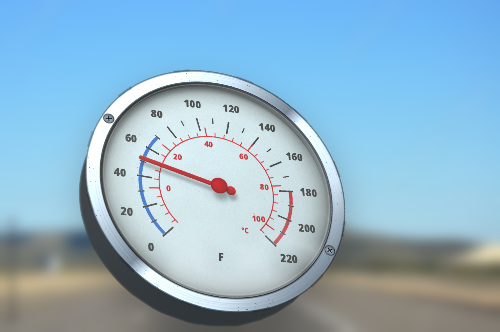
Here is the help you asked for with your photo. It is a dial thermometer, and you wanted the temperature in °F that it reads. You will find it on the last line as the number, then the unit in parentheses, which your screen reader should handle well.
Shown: 50 (°F)
